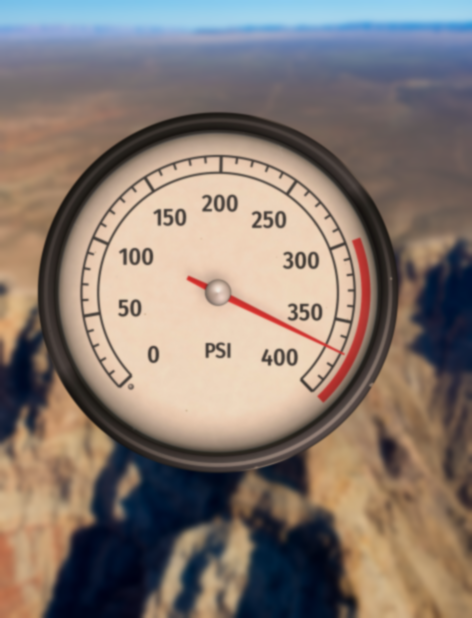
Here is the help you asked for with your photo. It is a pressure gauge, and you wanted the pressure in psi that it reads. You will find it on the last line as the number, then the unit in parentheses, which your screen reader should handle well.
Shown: 370 (psi)
